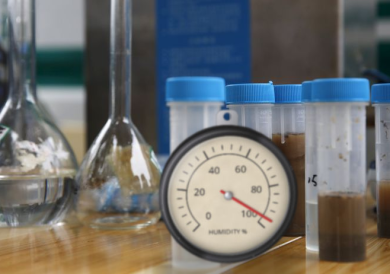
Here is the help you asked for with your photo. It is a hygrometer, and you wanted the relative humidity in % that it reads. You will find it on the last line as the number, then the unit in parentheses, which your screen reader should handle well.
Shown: 96 (%)
